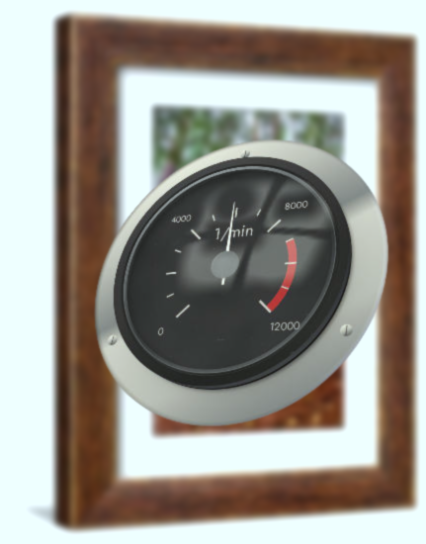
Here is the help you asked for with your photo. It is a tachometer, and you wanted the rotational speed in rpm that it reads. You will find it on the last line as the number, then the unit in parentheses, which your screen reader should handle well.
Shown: 6000 (rpm)
